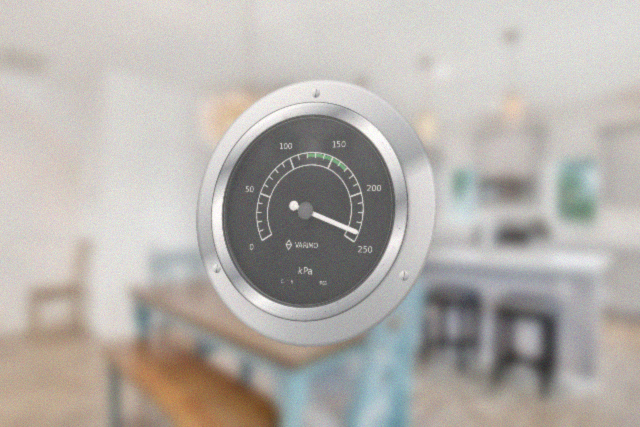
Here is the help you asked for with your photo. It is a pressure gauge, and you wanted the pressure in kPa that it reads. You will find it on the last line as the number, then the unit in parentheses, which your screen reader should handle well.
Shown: 240 (kPa)
